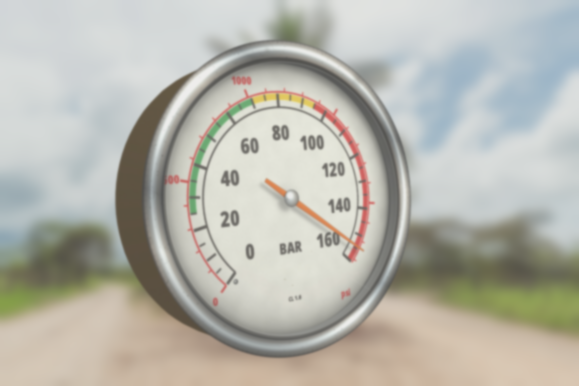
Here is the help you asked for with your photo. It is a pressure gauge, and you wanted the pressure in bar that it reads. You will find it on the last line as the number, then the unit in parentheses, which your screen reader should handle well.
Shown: 155 (bar)
